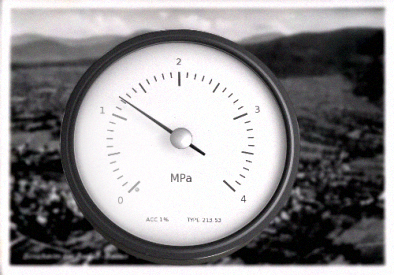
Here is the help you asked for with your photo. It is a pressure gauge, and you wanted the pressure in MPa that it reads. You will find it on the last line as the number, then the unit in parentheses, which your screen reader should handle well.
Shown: 1.2 (MPa)
